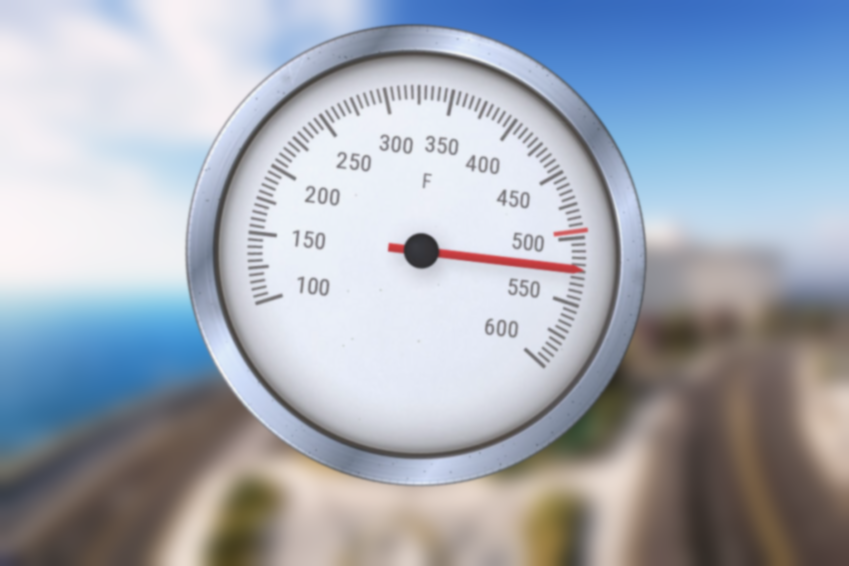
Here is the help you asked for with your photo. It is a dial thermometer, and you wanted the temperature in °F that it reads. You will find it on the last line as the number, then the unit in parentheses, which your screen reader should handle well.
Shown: 525 (°F)
